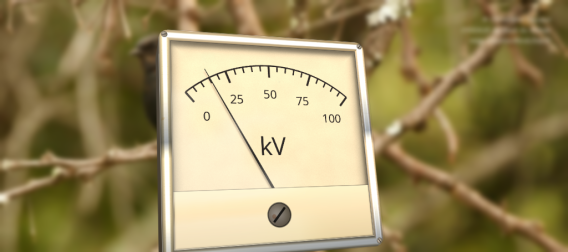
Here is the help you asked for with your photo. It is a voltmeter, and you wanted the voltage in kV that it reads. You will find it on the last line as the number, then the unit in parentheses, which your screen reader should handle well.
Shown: 15 (kV)
